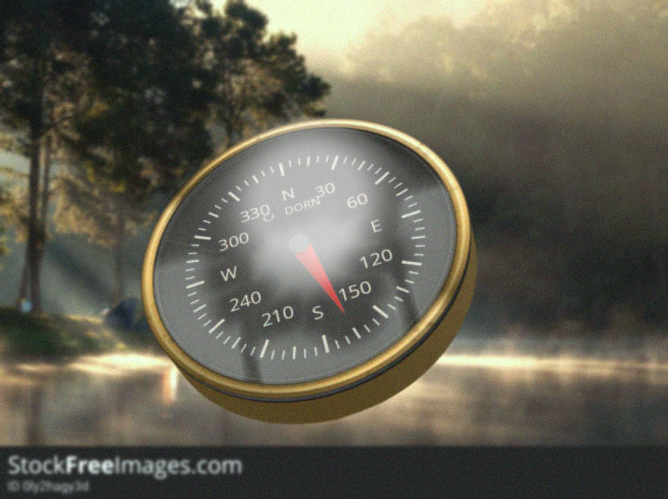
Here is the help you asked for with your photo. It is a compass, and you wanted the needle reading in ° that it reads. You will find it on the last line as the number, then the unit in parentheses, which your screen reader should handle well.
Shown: 165 (°)
